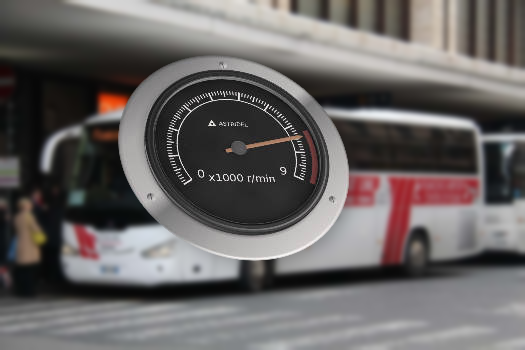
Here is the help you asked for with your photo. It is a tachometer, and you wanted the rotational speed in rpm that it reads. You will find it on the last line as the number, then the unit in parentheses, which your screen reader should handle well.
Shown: 7500 (rpm)
